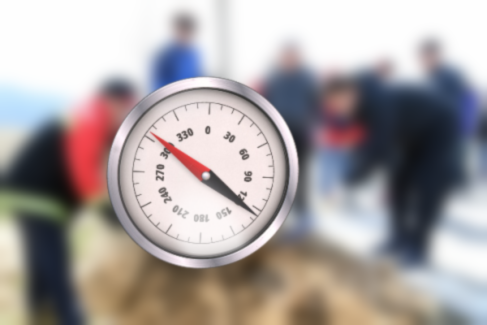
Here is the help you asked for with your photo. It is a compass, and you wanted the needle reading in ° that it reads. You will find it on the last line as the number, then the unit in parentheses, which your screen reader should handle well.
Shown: 305 (°)
